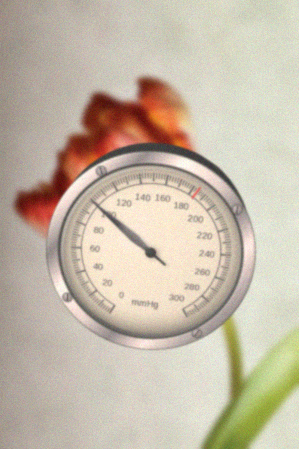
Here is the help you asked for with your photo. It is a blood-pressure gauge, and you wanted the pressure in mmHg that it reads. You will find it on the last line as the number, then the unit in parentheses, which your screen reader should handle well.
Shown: 100 (mmHg)
